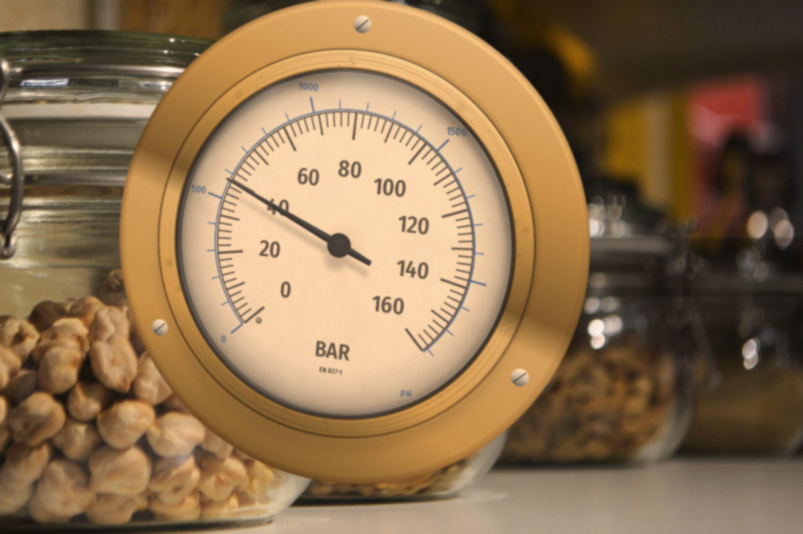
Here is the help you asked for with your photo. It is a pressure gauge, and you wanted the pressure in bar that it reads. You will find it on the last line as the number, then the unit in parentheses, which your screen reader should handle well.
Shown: 40 (bar)
